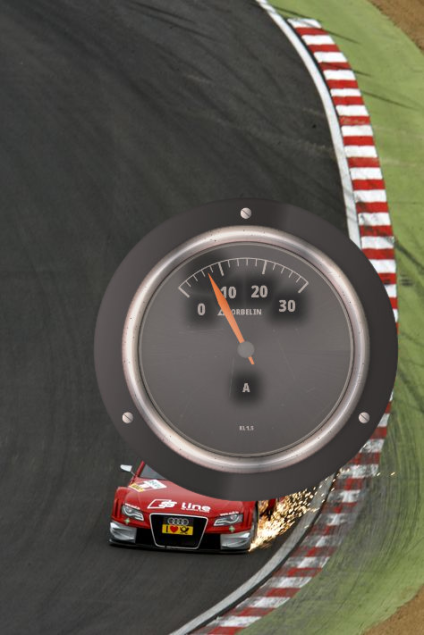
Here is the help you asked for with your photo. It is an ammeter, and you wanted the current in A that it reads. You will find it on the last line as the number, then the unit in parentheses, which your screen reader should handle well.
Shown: 7 (A)
